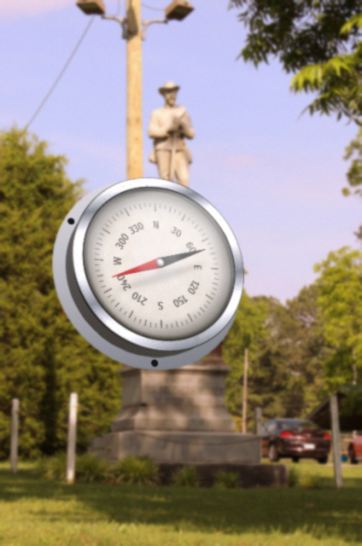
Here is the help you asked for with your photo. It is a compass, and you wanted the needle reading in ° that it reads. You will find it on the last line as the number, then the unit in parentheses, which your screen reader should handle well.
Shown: 250 (°)
